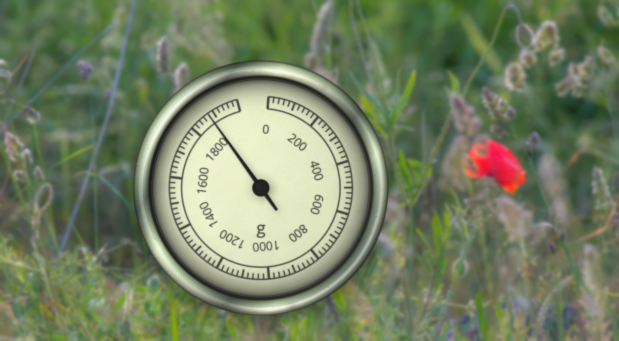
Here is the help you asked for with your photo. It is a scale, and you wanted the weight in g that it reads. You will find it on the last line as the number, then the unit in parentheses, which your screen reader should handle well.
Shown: 1880 (g)
